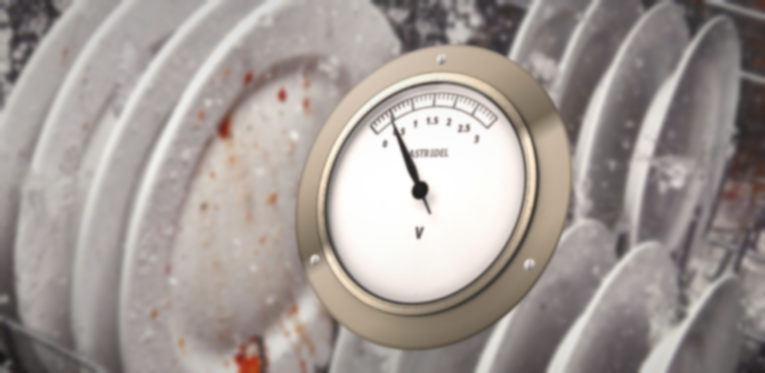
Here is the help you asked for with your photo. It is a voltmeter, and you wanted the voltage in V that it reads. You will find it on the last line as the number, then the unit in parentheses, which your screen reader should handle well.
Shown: 0.5 (V)
